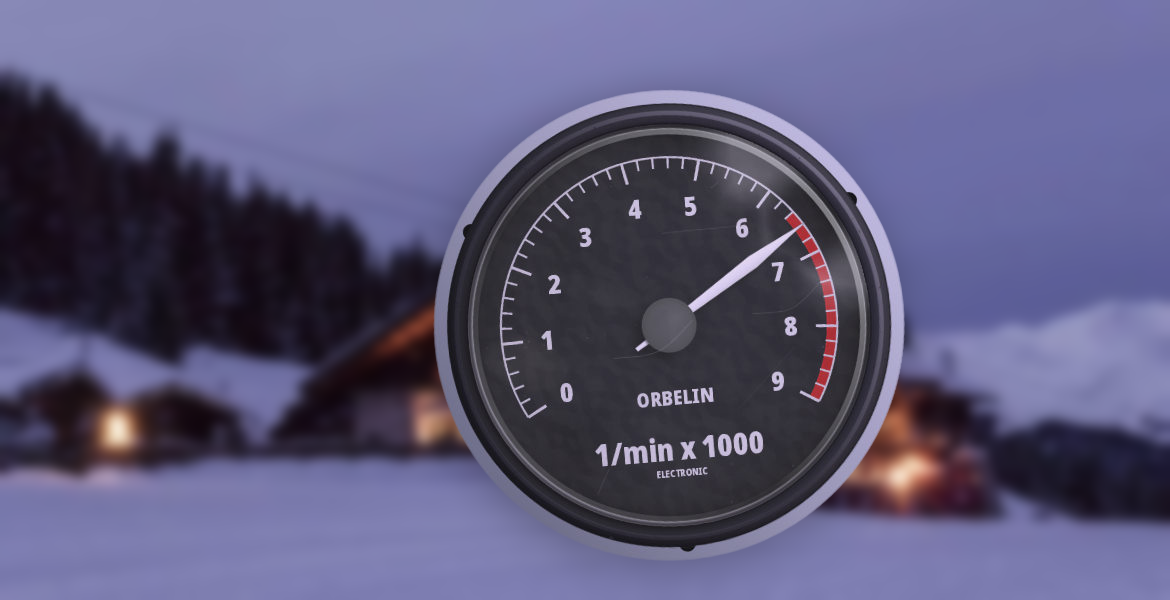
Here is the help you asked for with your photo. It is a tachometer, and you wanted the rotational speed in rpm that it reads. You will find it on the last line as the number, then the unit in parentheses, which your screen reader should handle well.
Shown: 6600 (rpm)
